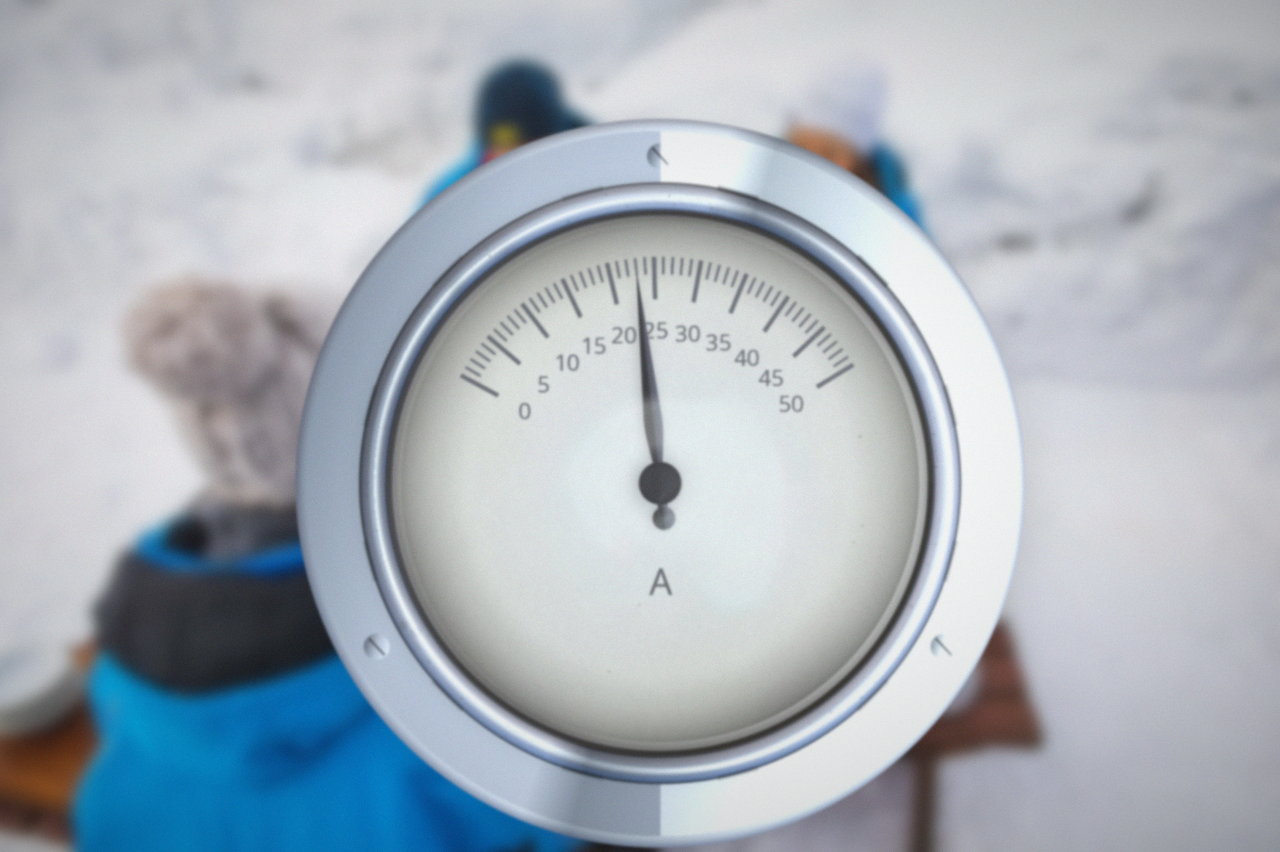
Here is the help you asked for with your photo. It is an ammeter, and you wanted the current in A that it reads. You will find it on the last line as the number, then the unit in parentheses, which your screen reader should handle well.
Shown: 23 (A)
